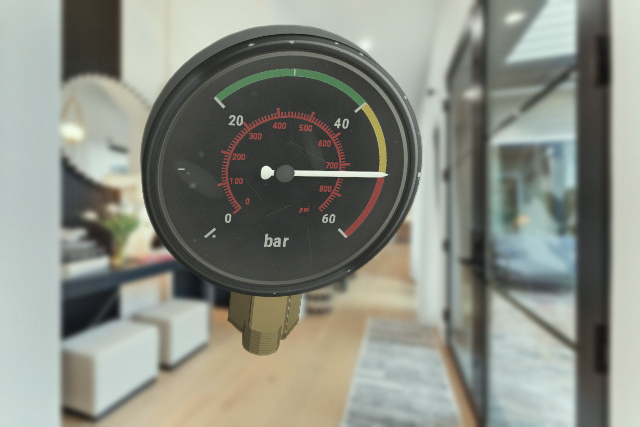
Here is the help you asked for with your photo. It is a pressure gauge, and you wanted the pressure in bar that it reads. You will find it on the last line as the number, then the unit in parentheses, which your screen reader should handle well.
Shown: 50 (bar)
